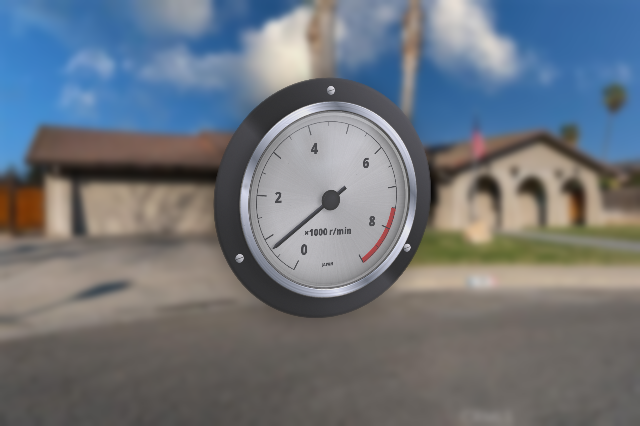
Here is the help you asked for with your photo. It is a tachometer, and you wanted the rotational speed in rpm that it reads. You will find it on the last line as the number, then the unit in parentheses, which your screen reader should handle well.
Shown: 750 (rpm)
